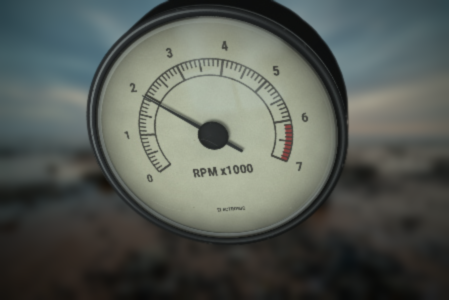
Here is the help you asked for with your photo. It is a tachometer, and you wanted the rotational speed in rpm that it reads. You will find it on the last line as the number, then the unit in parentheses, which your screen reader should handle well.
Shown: 2000 (rpm)
